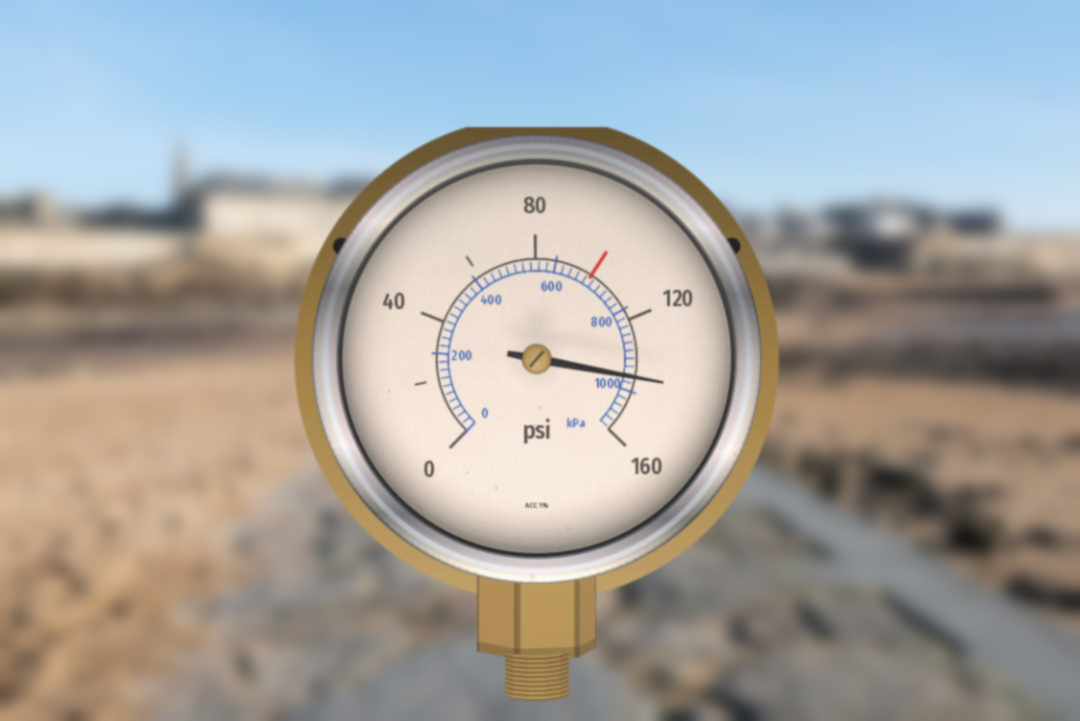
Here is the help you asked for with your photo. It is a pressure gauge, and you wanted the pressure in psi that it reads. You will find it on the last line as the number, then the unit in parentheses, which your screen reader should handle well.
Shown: 140 (psi)
